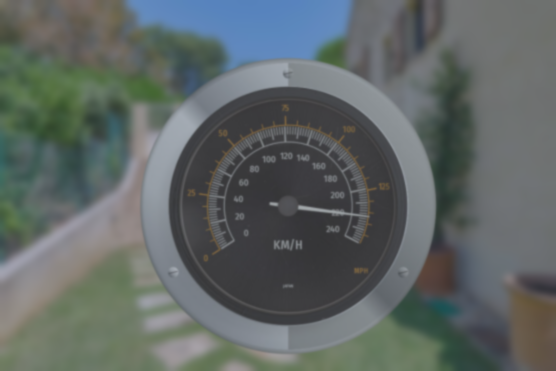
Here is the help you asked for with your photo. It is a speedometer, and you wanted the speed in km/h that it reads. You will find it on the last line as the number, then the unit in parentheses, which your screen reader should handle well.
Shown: 220 (km/h)
